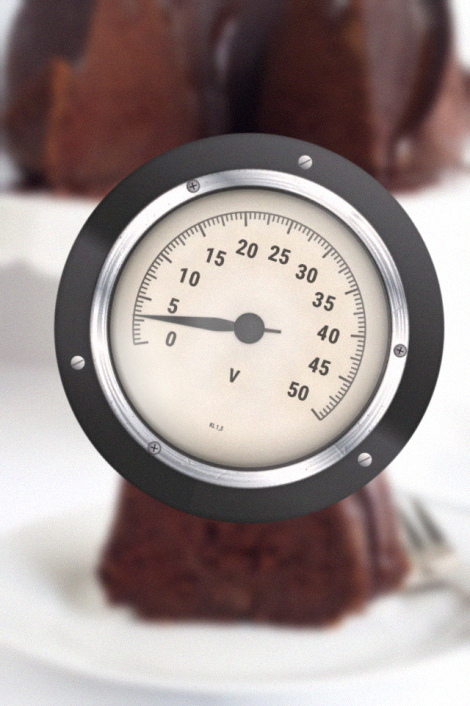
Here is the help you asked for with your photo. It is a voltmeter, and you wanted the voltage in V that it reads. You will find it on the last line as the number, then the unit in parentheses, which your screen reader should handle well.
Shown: 3 (V)
